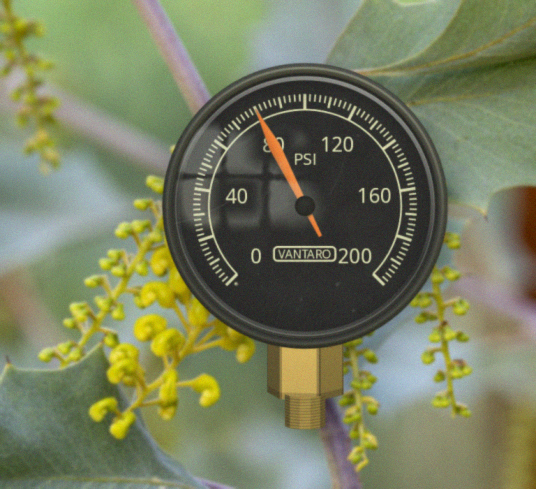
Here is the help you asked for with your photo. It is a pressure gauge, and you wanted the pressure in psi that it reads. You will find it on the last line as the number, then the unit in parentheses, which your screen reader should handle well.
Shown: 80 (psi)
